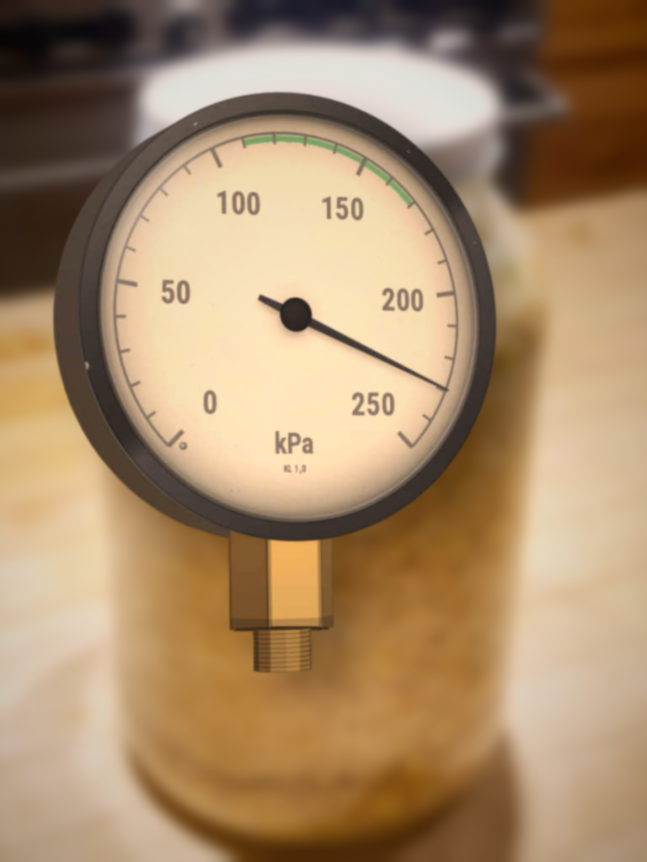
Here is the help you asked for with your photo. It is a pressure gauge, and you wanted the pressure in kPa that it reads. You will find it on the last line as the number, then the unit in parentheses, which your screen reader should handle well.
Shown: 230 (kPa)
